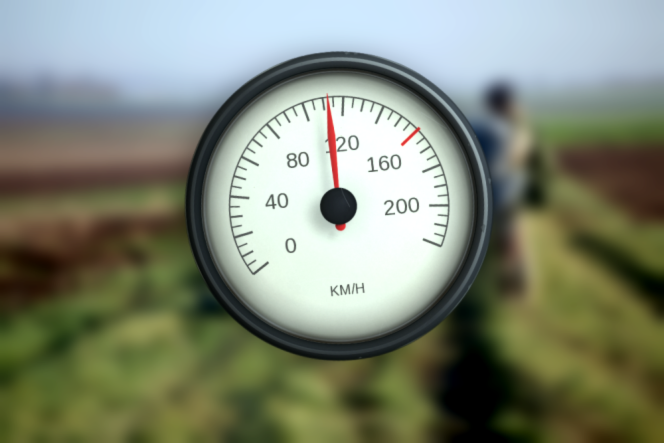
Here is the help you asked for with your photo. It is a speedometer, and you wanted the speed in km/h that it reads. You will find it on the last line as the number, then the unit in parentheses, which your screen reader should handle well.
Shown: 112.5 (km/h)
